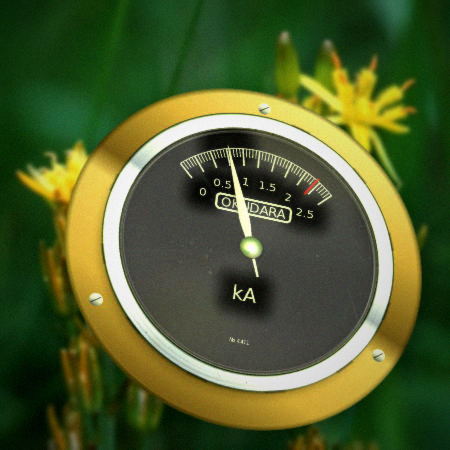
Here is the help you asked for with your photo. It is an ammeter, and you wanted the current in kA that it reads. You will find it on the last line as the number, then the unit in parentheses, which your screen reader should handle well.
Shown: 0.75 (kA)
